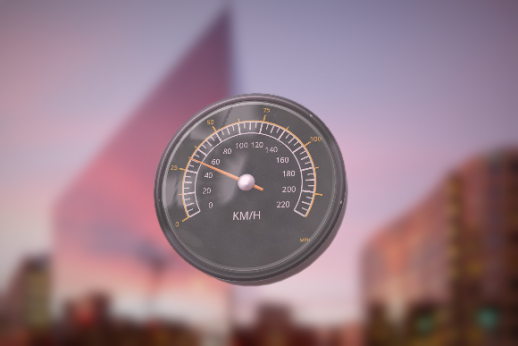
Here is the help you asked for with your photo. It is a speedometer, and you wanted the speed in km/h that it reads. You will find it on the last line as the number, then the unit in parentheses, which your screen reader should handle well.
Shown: 50 (km/h)
